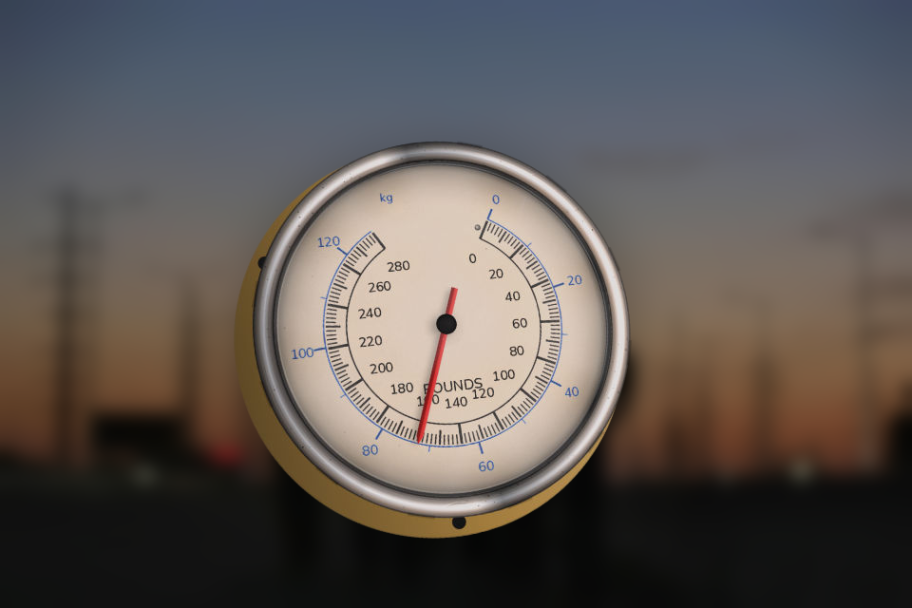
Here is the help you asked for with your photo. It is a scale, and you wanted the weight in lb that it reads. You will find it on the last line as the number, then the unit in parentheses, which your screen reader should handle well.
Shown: 160 (lb)
